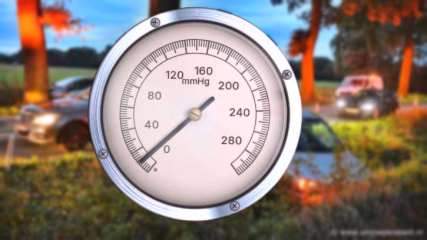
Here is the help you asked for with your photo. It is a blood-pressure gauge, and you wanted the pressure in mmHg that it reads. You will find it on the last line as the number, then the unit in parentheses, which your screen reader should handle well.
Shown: 10 (mmHg)
